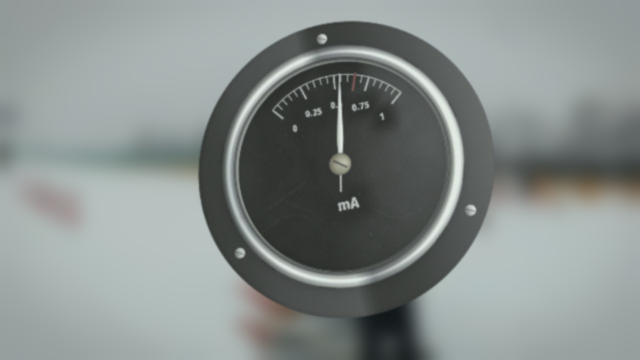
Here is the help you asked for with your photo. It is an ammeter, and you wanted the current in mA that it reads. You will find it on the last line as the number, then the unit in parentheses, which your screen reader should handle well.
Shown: 0.55 (mA)
